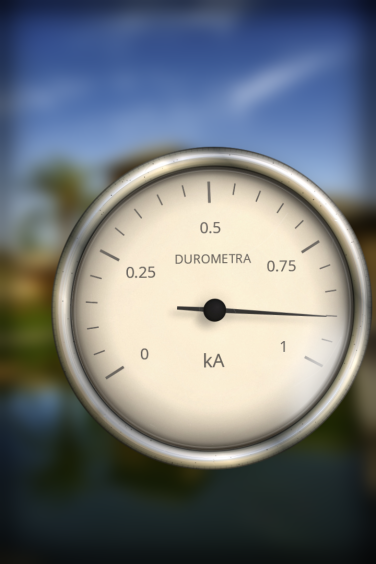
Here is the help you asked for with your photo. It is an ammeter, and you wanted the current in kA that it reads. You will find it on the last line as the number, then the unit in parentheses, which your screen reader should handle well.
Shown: 0.9 (kA)
